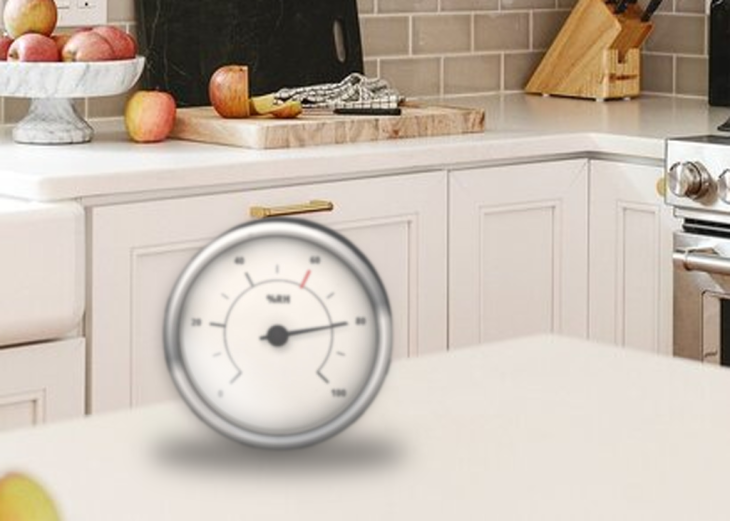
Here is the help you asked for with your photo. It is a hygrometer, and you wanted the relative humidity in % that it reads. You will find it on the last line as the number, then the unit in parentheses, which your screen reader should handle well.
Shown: 80 (%)
